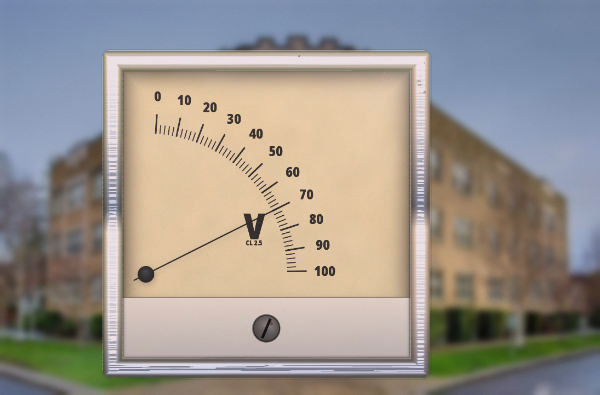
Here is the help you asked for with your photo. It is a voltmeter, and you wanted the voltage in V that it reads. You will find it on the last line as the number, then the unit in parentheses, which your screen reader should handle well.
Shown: 70 (V)
